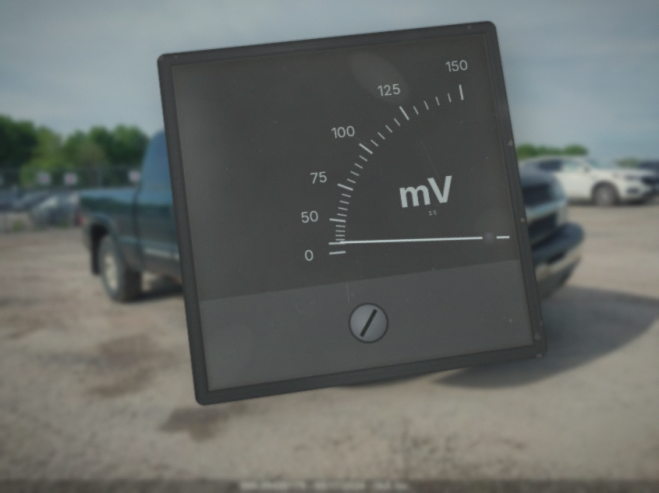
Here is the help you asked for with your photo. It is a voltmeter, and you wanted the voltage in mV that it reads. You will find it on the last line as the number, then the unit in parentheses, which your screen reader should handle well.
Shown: 25 (mV)
